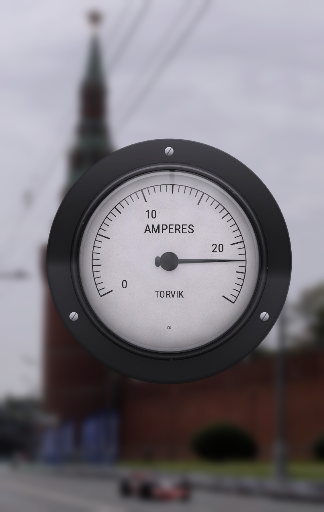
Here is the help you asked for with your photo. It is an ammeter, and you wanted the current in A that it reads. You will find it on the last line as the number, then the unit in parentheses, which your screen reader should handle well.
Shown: 21.5 (A)
